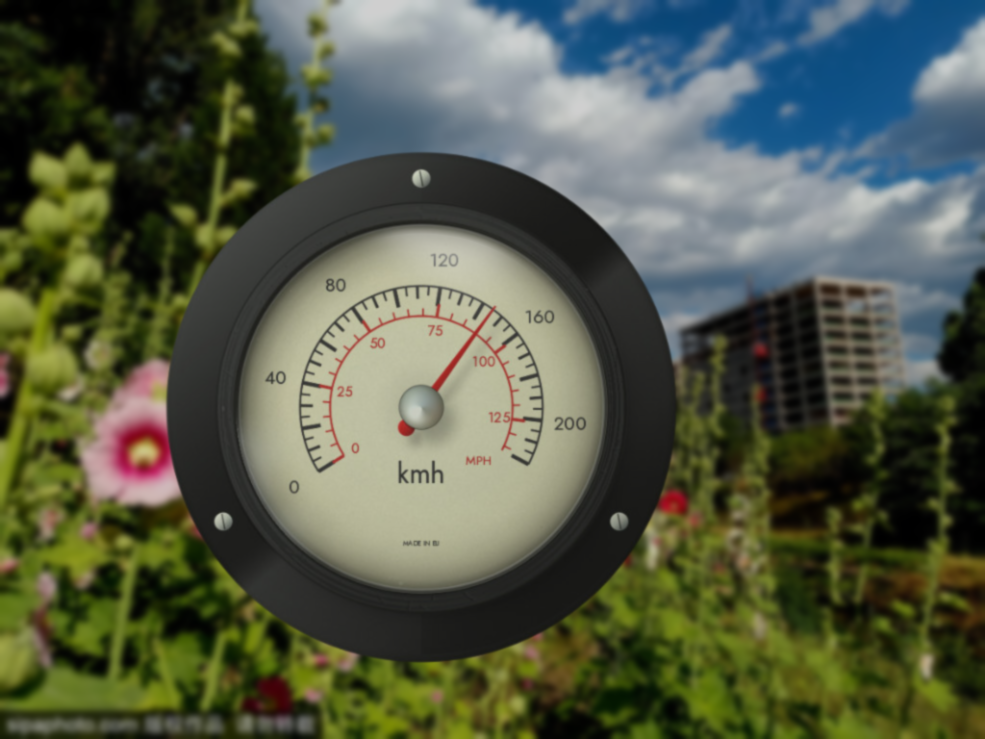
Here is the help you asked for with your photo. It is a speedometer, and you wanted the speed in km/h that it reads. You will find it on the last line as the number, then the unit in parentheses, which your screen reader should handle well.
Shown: 145 (km/h)
